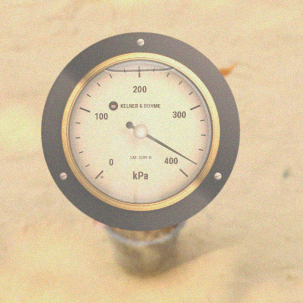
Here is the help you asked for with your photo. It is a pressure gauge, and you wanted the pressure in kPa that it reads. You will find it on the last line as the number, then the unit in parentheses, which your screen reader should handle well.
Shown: 380 (kPa)
